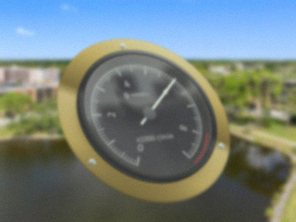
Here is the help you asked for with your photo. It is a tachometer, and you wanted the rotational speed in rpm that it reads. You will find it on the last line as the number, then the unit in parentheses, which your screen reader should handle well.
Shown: 6000 (rpm)
